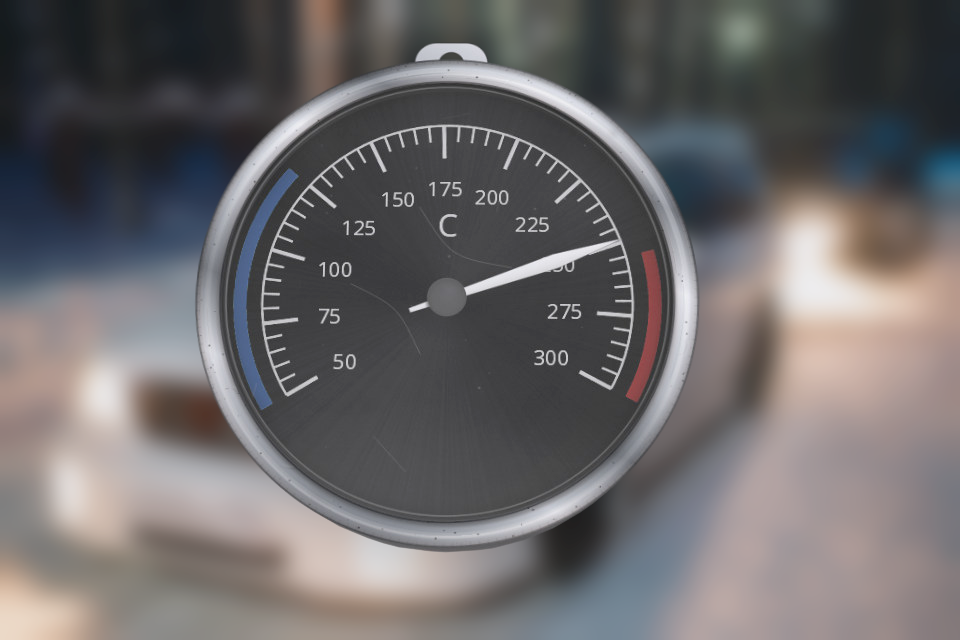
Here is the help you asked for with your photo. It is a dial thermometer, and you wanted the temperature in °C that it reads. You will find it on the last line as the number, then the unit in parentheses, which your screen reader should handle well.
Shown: 250 (°C)
